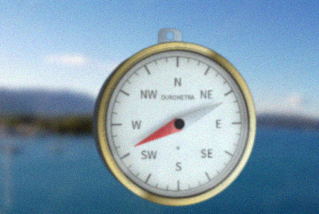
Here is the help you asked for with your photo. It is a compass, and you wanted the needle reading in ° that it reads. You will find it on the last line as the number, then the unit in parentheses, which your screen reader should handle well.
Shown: 245 (°)
